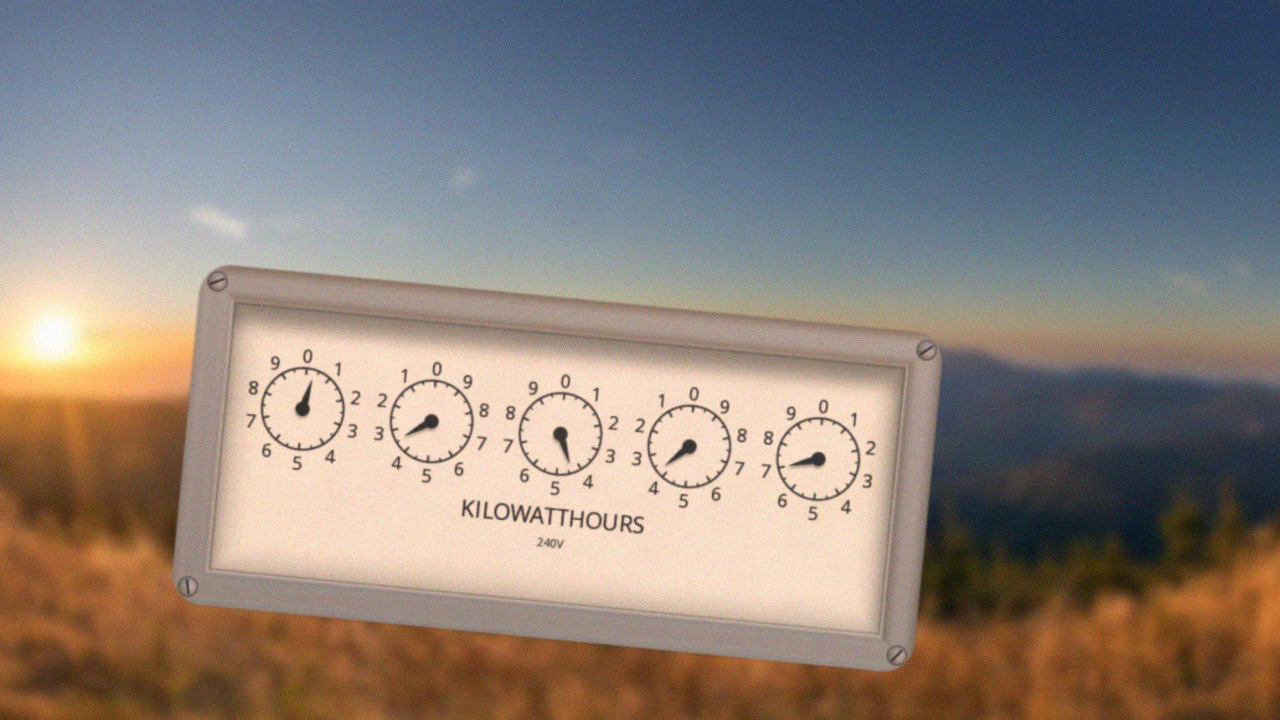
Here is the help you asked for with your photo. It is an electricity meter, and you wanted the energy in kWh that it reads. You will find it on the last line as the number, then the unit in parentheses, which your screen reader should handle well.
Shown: 3437 (kWh)
